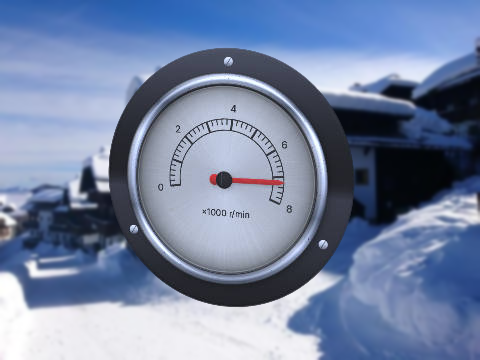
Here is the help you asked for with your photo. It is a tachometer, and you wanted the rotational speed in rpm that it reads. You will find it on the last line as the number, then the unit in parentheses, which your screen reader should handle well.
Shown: 7200 (rpm)
